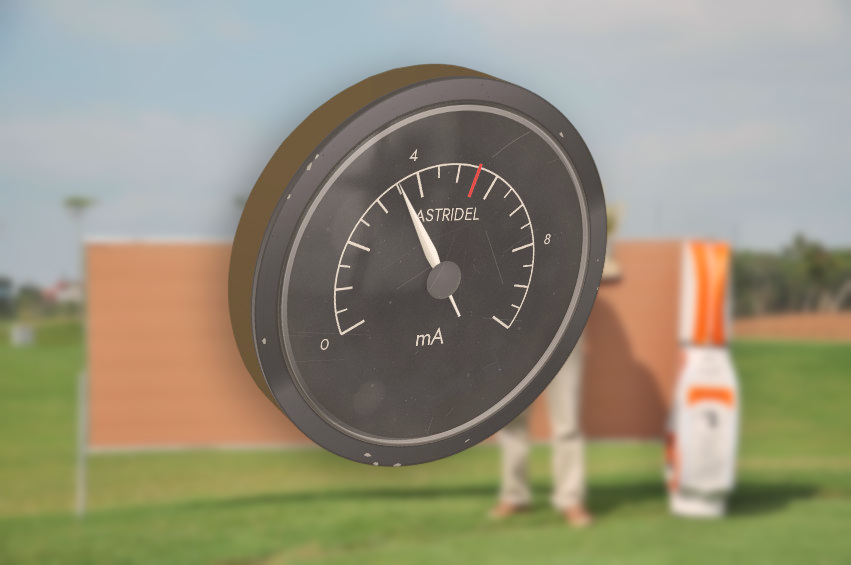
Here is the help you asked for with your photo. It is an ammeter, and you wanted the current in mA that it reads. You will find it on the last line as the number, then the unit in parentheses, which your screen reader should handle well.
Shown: 3.5 (mA)
